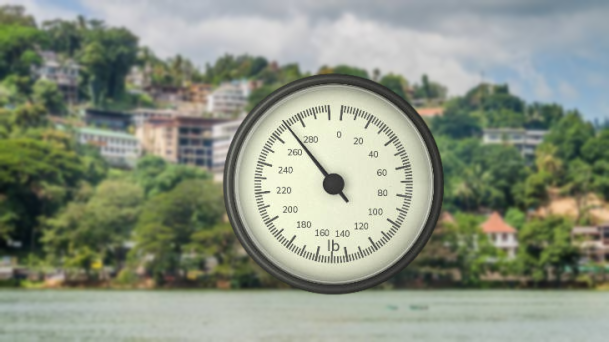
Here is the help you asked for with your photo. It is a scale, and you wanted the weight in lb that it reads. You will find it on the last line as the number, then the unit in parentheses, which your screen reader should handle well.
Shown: 270 (lb)
